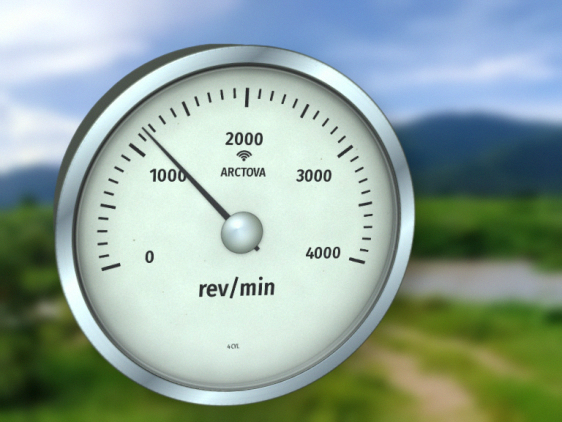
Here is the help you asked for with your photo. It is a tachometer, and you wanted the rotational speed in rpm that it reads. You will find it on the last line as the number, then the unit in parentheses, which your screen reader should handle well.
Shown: 1150 (rpm)
